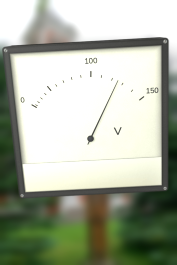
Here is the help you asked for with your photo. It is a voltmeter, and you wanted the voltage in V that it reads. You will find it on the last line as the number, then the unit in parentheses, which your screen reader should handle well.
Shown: 125 (V)
